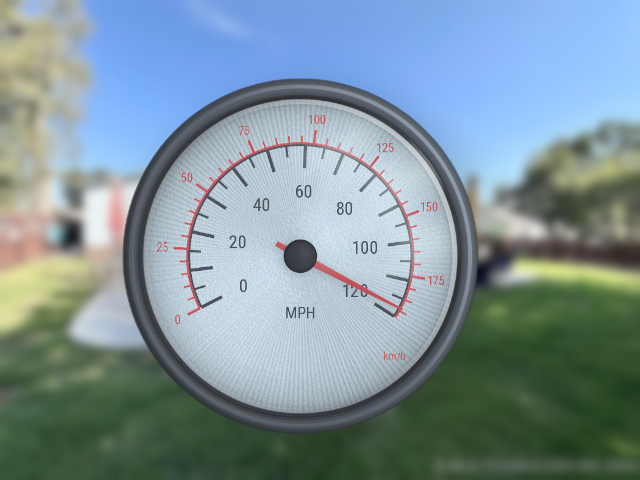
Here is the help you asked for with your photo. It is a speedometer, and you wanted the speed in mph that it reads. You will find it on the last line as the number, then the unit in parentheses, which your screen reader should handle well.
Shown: 117.5 (mph)
